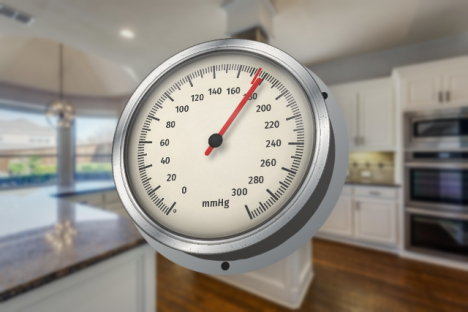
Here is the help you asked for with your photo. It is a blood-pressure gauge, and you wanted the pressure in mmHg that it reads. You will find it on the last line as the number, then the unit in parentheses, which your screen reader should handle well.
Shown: 180 (mmHg)
